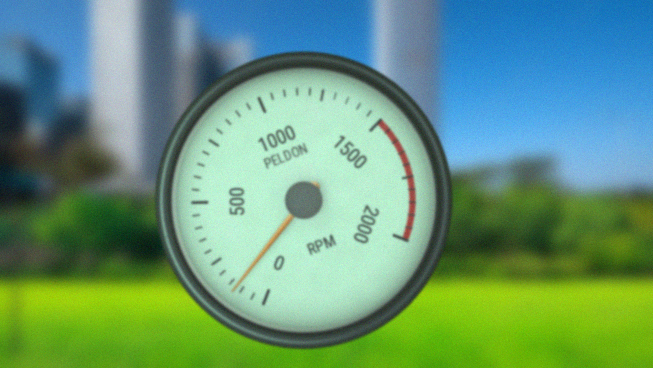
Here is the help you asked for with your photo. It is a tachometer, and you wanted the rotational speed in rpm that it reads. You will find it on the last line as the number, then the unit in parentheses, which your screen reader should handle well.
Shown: 125 (rpm)
